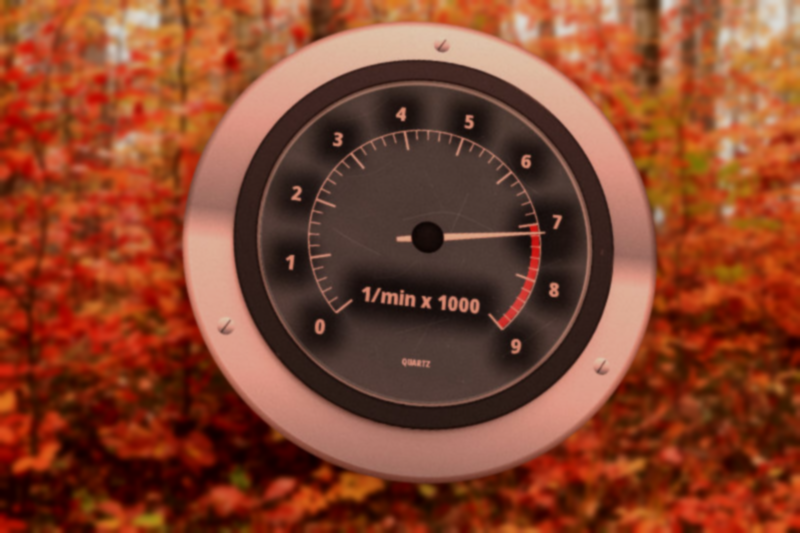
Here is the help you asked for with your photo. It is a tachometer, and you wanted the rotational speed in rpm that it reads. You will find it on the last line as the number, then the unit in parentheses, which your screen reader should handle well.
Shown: 7200 (rpm)
